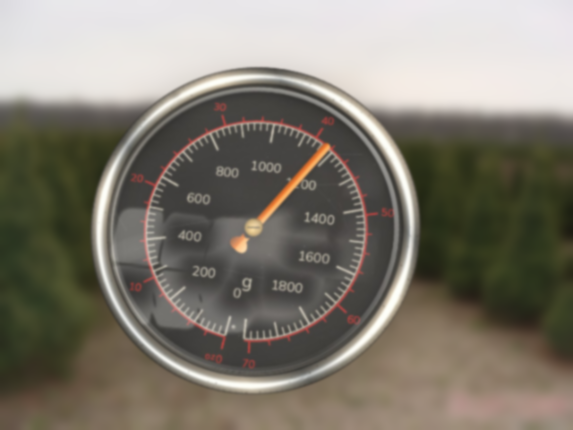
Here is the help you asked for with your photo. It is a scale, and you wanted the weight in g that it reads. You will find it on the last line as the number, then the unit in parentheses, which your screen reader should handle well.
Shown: 1180 (g)
